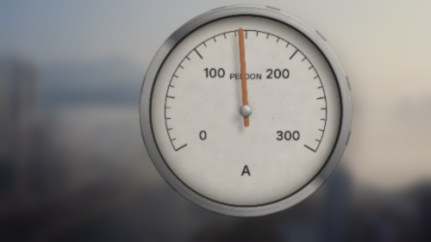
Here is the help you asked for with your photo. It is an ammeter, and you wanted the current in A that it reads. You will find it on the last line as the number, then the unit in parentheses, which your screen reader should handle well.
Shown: 145 (A)
